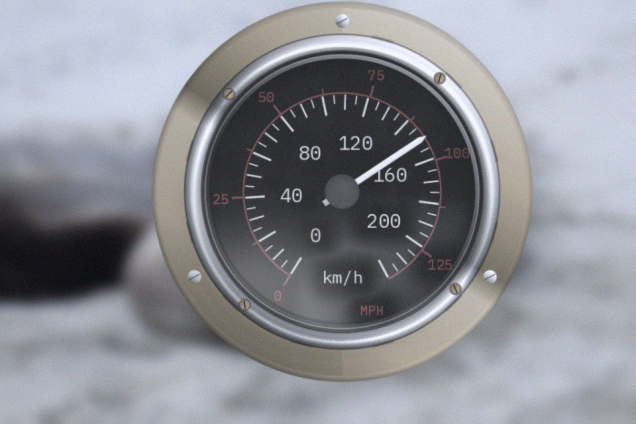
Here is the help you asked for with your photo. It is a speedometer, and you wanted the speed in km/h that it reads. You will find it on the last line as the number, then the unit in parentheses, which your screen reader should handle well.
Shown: 150 (km/h)
